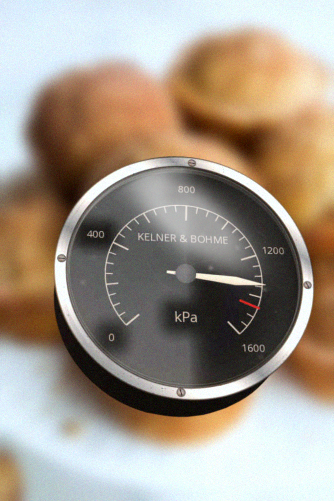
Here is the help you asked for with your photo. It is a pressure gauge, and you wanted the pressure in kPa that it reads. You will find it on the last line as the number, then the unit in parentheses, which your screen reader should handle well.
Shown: 1350 (kPa)
